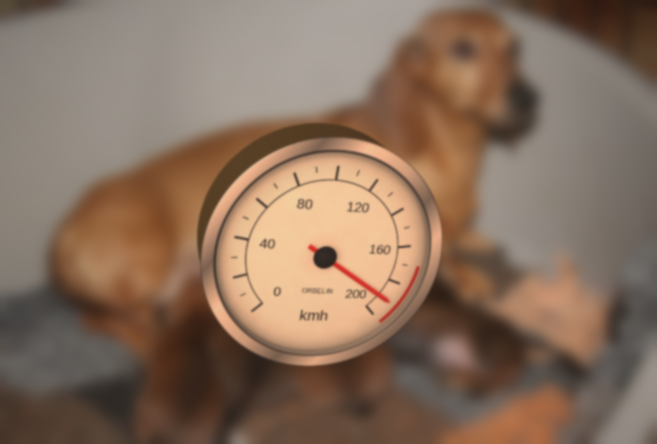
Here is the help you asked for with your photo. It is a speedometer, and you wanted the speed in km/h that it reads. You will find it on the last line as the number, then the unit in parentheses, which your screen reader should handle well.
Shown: 190 (km/h)
